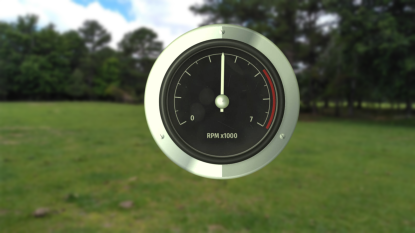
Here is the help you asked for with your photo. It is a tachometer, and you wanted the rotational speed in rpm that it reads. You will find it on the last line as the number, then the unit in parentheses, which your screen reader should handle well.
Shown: 3500 (rpm)
